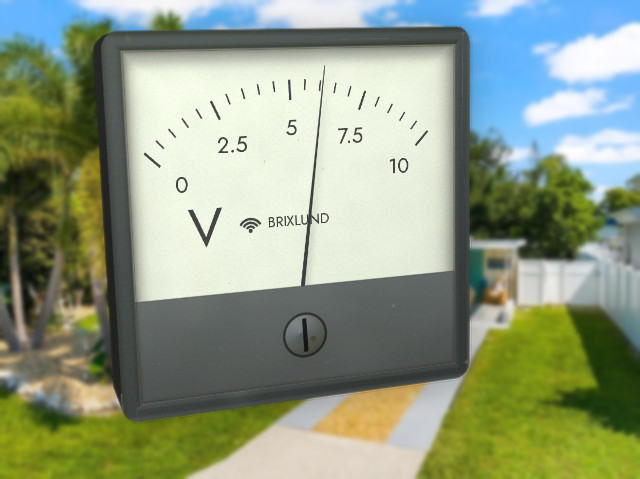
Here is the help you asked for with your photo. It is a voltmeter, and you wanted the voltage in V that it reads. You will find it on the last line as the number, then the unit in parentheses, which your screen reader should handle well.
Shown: 6 (V)
